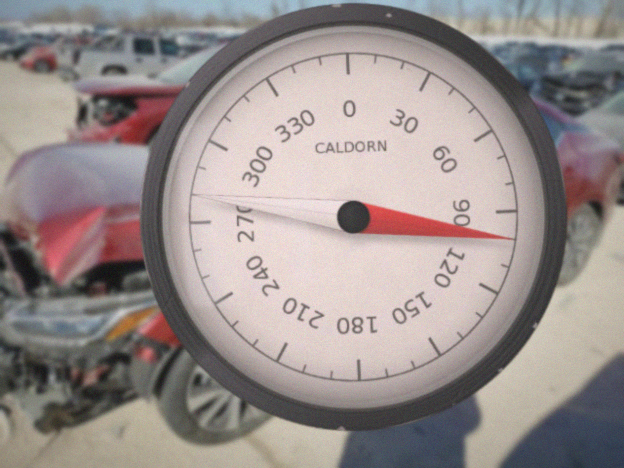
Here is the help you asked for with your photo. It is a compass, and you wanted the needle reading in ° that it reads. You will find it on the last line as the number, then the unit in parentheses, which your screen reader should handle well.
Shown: 100 (°)
